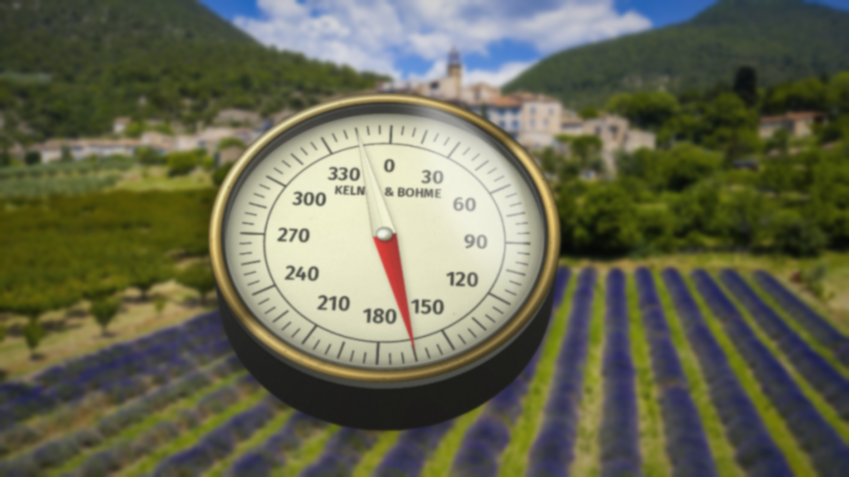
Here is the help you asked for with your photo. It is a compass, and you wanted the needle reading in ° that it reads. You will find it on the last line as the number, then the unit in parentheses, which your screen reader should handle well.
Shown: 165 (°)
